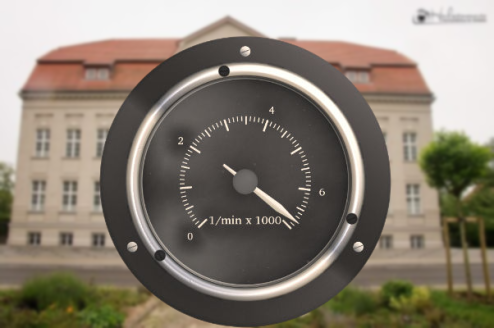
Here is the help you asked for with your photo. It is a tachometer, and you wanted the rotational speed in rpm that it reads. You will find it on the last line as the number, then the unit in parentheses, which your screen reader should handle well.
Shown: 6800 (rpm)
